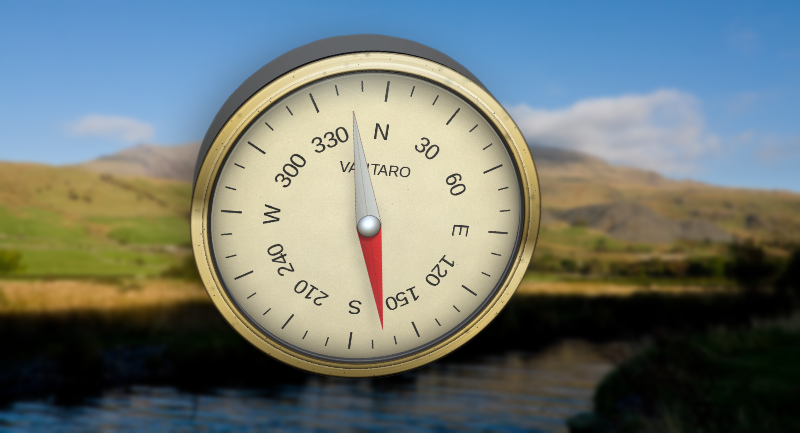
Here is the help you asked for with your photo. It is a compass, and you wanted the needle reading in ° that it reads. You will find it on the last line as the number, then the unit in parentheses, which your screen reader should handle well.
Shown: 165 (°)
